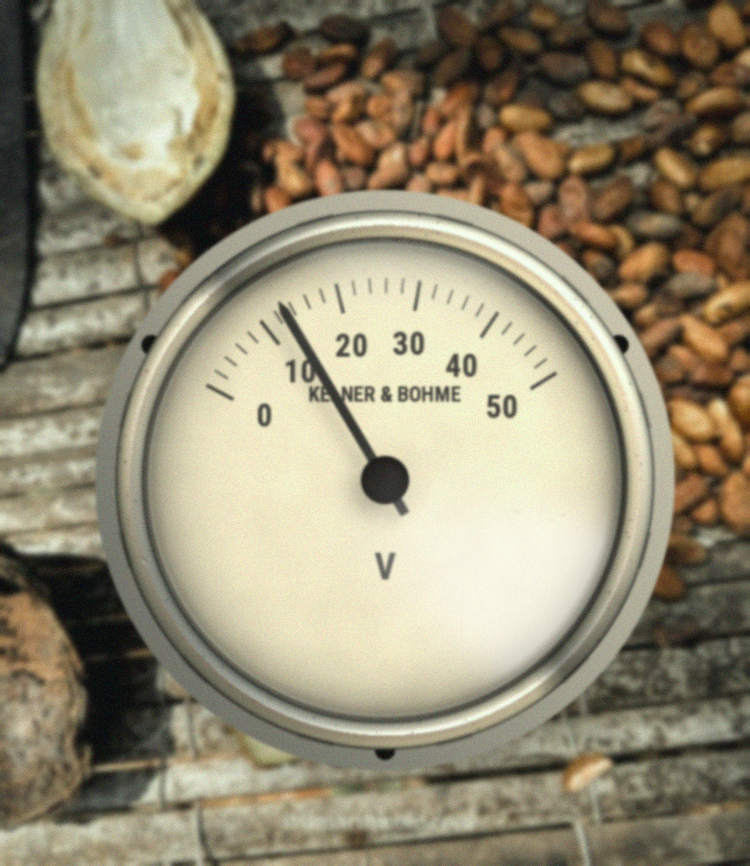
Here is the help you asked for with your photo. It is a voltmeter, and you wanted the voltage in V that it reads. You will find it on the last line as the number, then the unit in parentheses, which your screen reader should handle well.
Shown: 13 (V)
